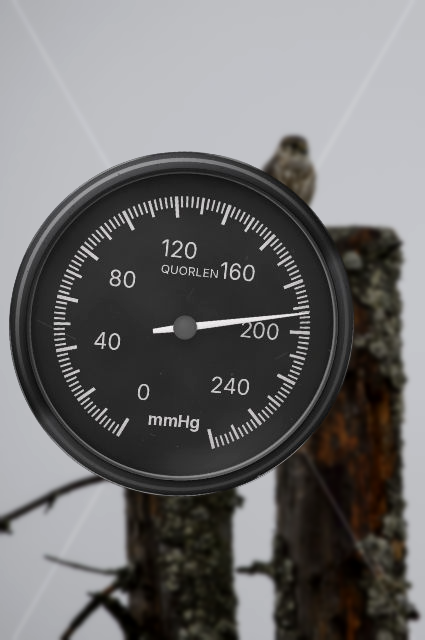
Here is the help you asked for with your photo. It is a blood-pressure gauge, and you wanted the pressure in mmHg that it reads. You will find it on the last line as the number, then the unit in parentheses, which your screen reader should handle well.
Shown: 192 (mmHg)
